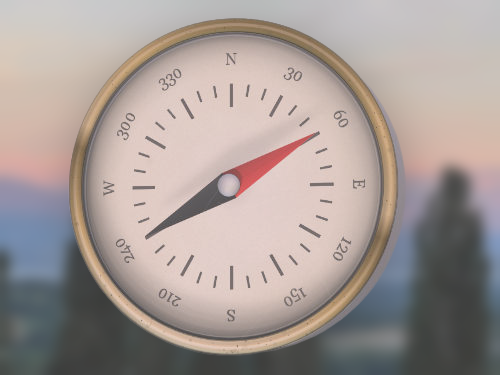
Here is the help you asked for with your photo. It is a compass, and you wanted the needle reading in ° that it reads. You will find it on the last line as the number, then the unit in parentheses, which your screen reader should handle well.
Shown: 60 (°)
